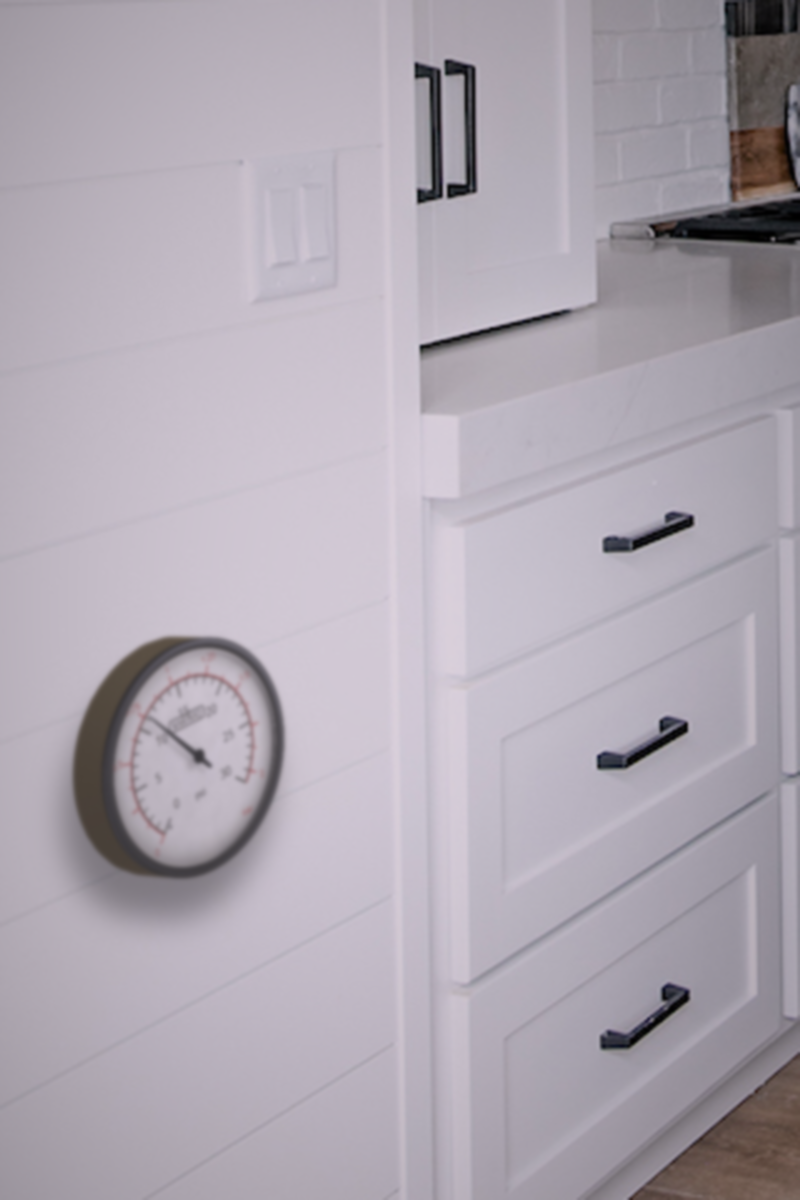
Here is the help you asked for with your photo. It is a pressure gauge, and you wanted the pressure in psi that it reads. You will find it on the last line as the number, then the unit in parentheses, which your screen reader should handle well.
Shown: 11 (psi)
